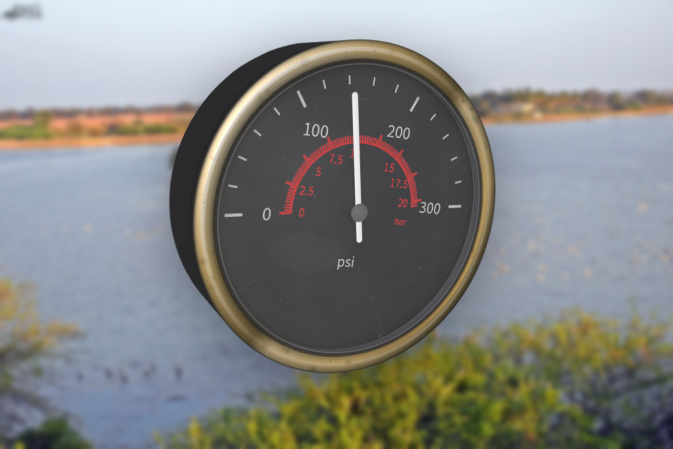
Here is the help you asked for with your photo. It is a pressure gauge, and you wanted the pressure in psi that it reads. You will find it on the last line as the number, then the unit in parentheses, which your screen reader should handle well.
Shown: 140 (psi)
